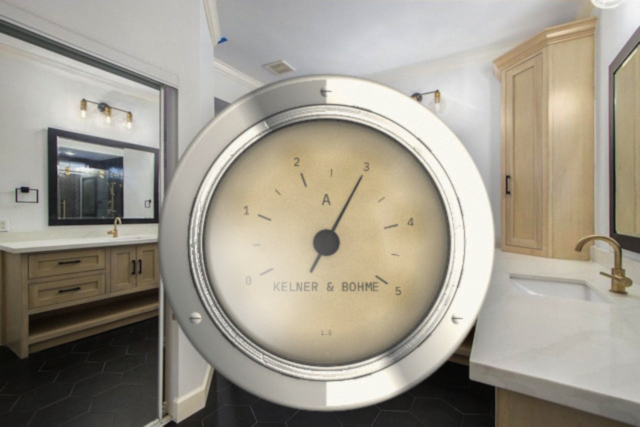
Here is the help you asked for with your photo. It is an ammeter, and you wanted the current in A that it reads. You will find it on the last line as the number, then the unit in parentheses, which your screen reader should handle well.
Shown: 3 (A)
